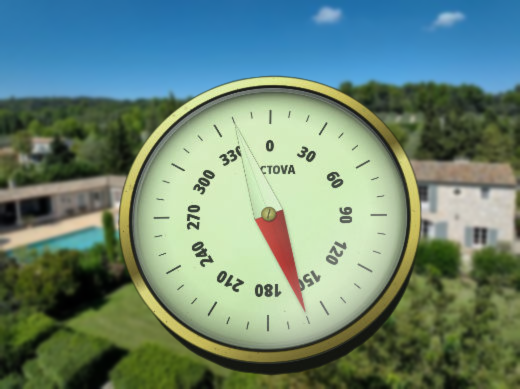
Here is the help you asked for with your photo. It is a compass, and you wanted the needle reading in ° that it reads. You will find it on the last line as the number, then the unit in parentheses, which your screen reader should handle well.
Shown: 160 (°)
